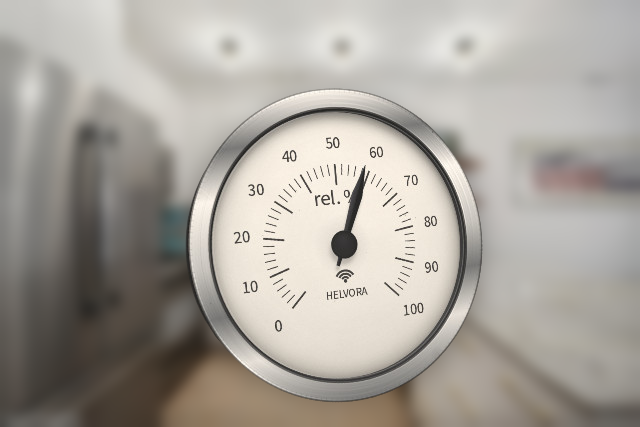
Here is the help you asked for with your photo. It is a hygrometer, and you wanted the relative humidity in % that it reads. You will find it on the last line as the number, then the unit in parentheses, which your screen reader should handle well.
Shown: 58 (%)
